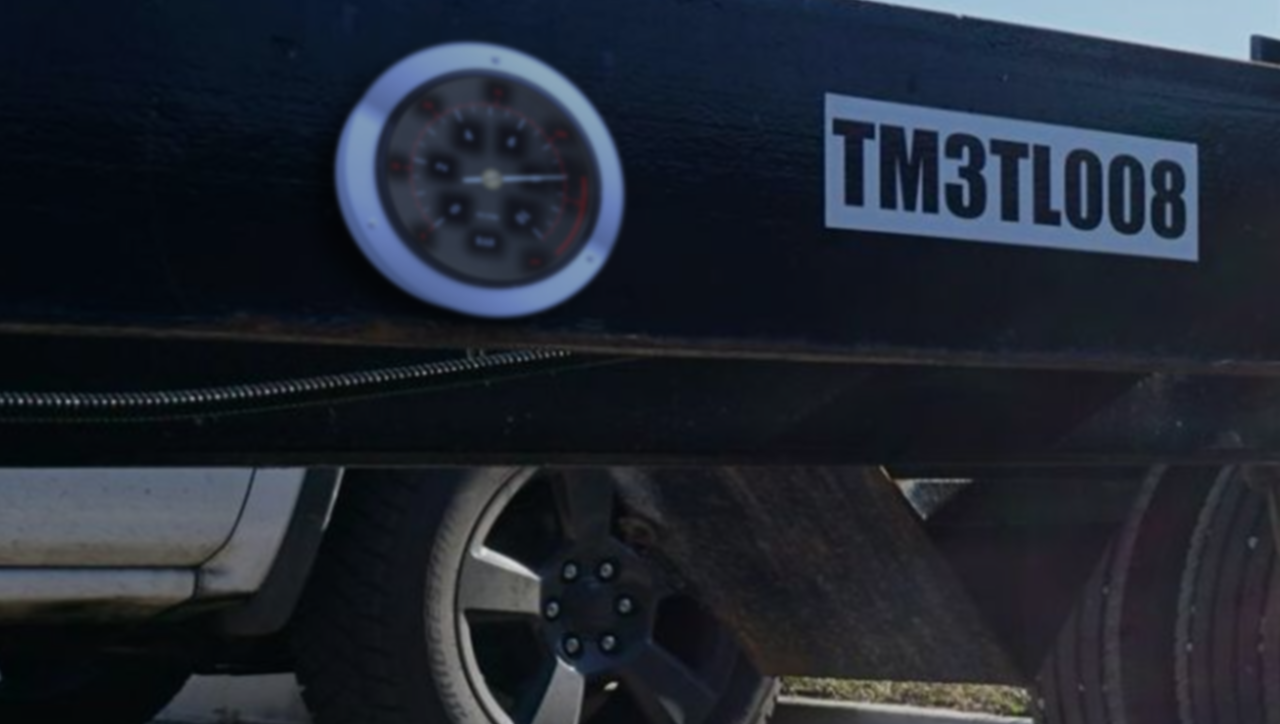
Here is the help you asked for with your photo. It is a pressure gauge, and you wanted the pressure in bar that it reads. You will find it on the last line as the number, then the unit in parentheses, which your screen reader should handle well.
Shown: 8 (bar)
